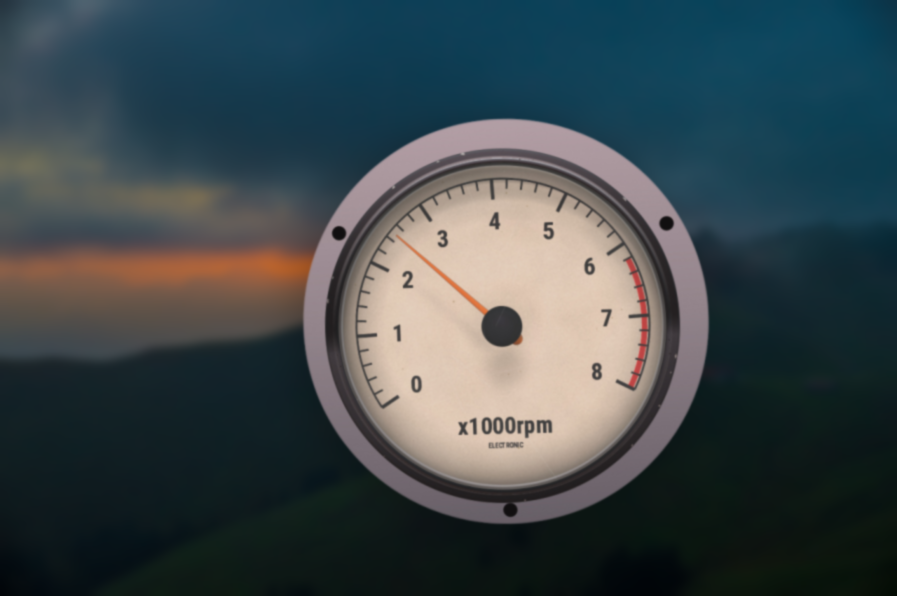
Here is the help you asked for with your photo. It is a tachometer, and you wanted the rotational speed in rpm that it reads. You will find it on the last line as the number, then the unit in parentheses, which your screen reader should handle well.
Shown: 2500 (rpm)
